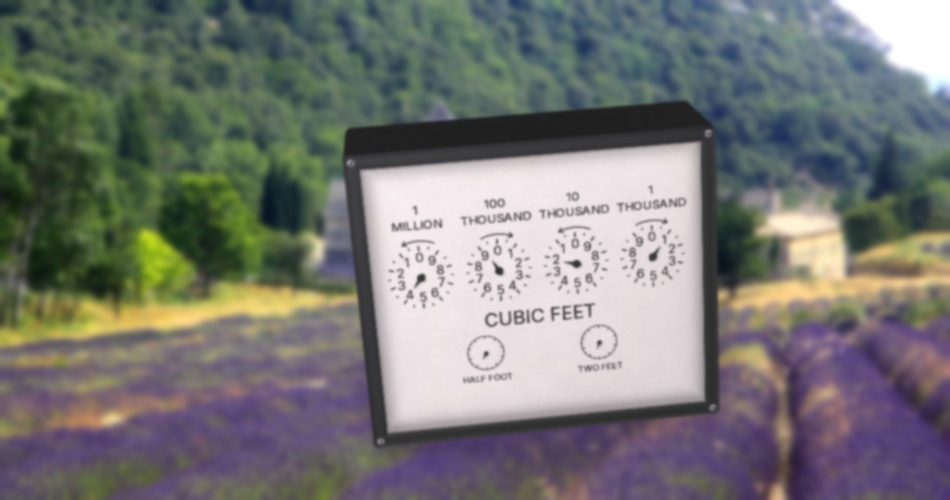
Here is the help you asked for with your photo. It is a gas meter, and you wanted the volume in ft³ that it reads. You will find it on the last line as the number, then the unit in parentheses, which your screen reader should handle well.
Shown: 392100 (ft³)
